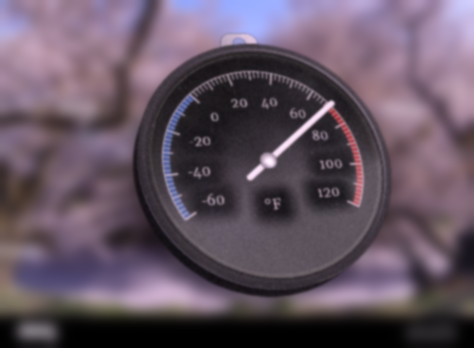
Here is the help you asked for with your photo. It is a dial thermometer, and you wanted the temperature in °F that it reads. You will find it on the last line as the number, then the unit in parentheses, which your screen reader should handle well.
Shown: 70 (°F)
